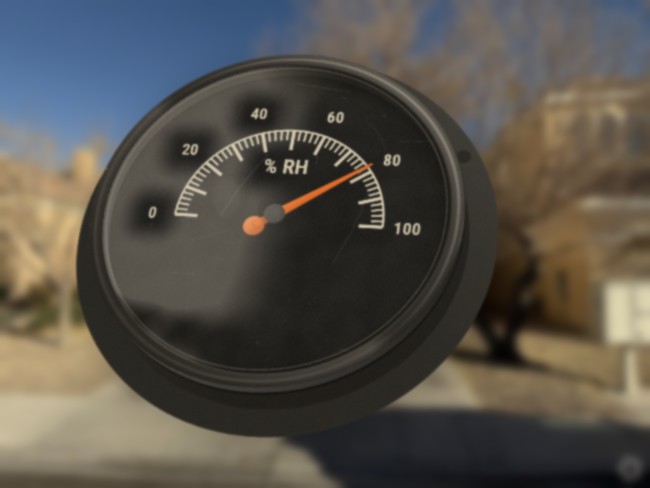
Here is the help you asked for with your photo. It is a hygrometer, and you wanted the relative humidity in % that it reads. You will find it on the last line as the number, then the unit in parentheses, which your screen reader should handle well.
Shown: 80 (%)
